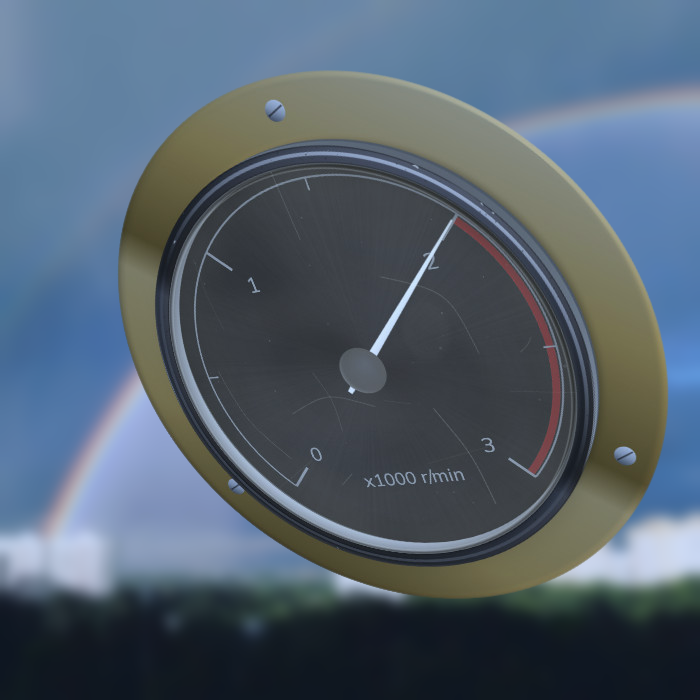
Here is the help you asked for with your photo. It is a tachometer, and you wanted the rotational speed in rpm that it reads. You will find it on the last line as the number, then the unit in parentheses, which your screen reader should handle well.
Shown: 2000 (rpm)
